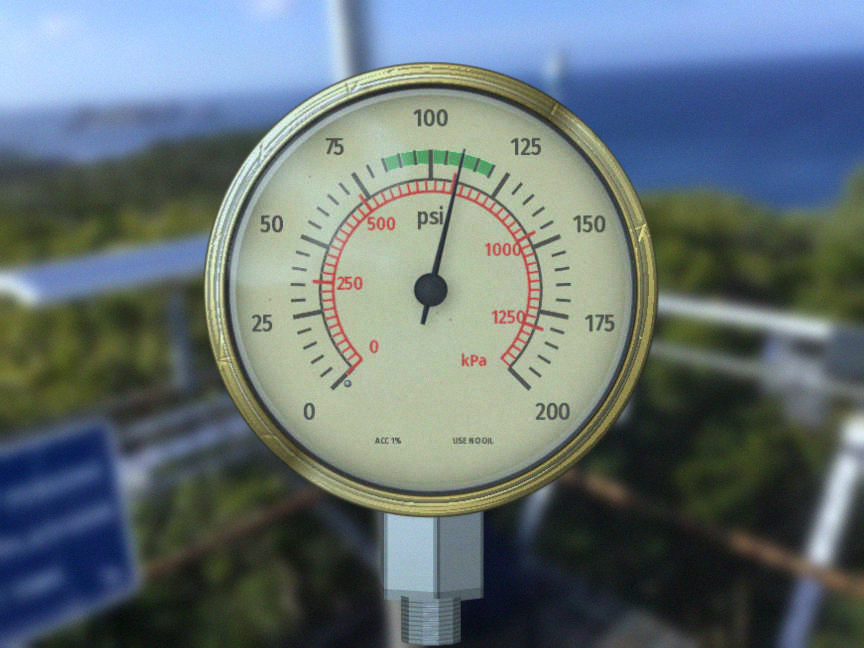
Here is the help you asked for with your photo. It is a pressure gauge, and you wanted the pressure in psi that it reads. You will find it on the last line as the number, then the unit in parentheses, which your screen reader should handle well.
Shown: 110 (psi)
